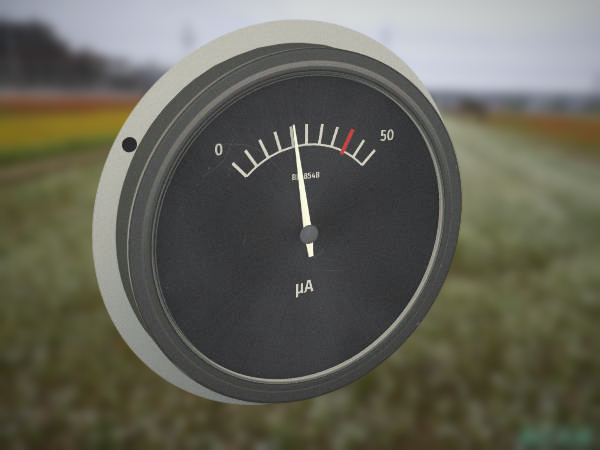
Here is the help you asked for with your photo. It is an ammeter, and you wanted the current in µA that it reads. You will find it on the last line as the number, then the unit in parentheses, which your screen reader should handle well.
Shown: 20 (µA)
